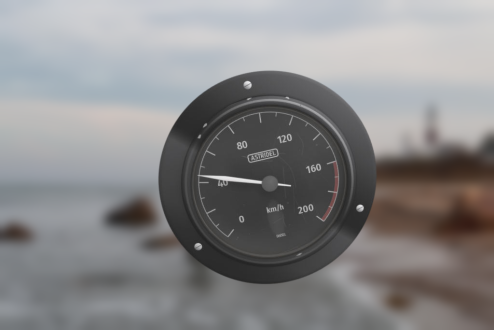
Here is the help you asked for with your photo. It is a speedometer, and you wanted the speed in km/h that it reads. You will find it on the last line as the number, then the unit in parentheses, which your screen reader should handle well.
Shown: 45 (km/h)
